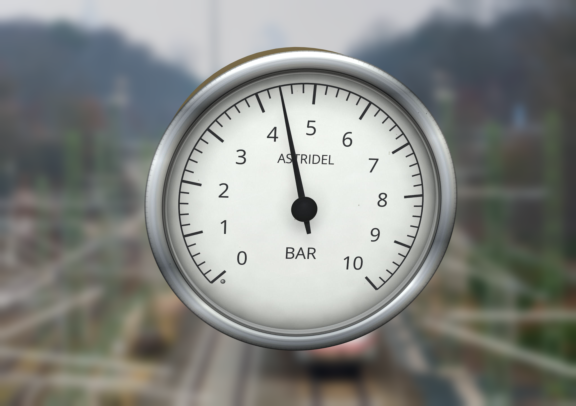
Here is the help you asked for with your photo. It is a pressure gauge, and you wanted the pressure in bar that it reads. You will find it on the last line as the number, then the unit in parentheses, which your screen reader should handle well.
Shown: 4.4 (bar)
